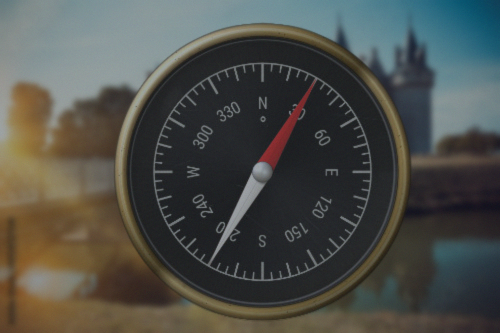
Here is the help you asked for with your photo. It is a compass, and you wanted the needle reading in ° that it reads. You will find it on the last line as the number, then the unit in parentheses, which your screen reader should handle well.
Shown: 30 (°)
